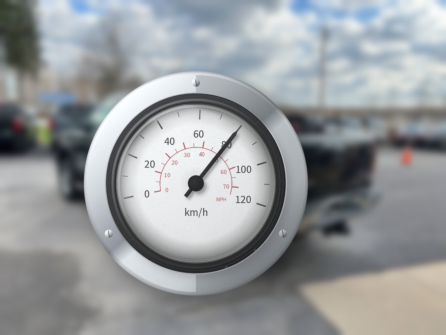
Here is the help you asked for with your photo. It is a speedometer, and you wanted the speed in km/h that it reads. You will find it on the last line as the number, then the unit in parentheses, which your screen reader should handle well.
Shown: 80 (km/h)
